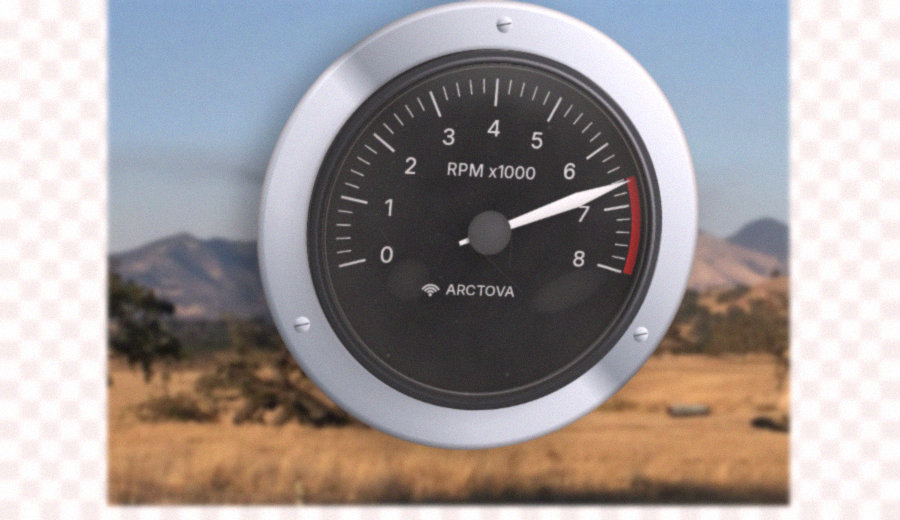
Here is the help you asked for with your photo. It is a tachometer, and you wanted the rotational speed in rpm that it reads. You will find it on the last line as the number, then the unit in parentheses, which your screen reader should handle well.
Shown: 6600 (rpm)
